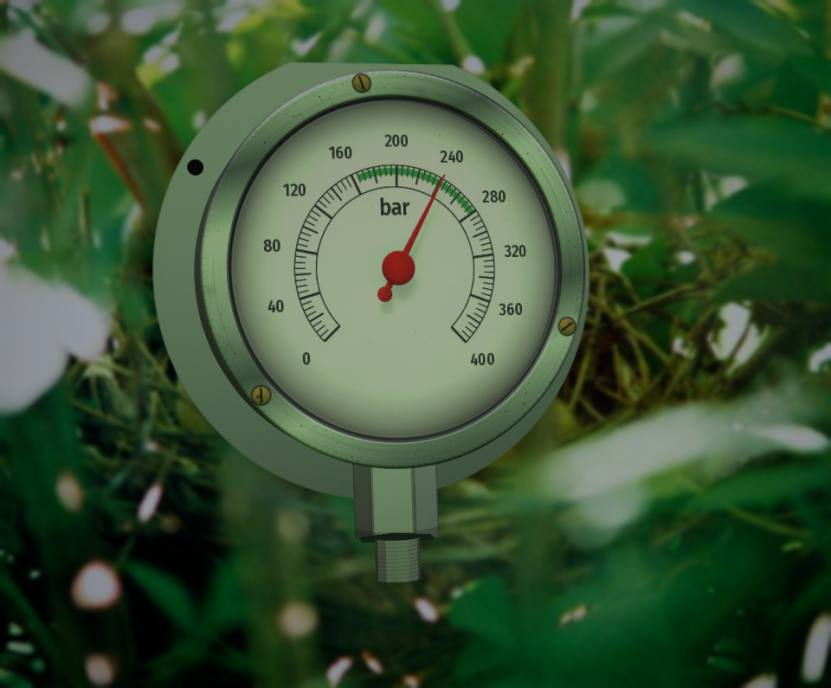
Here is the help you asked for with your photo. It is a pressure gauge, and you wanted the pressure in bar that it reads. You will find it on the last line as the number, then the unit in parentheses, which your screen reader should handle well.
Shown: 240 (bar)
